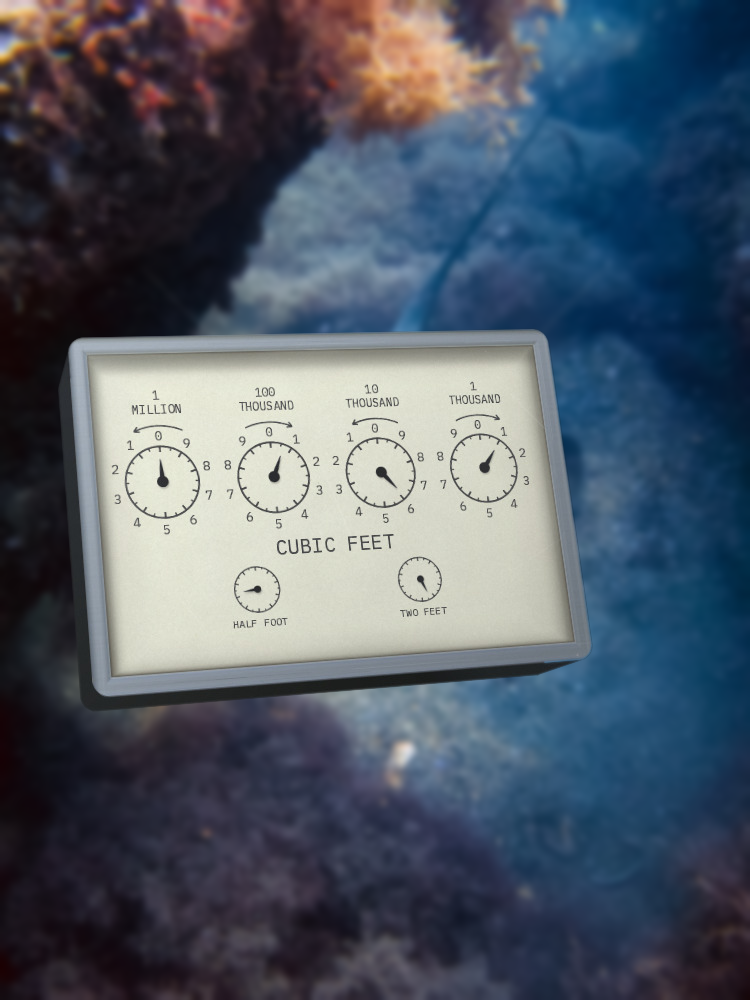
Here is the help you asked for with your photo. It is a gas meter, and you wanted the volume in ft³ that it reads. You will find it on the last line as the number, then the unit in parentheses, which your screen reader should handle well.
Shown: 6100 (ft³)
